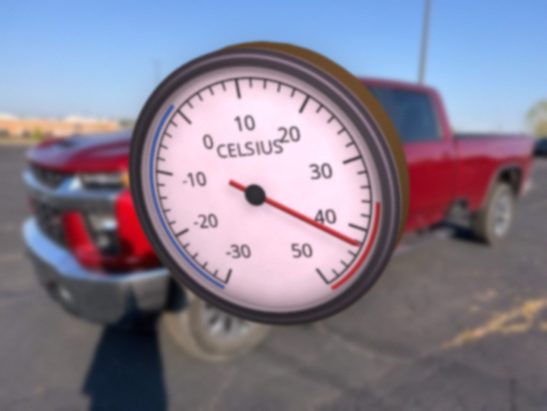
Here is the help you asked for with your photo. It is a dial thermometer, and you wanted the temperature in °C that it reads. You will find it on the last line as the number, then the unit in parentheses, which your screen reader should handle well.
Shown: 42 (°C)
